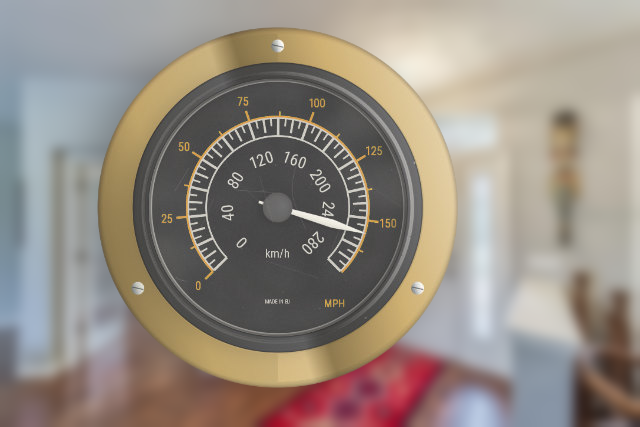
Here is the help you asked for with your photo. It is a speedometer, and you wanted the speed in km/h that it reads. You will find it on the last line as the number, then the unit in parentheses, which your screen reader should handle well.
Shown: 250 (km/h)
